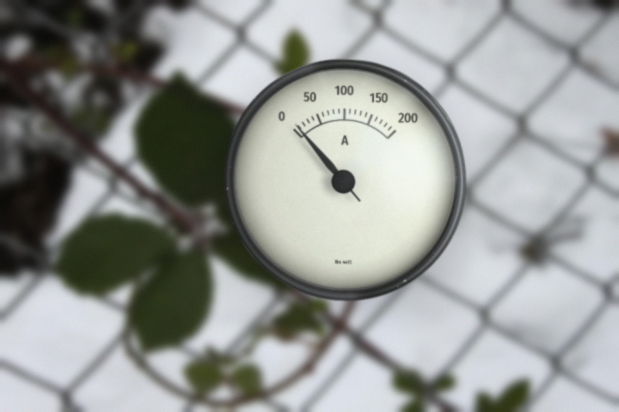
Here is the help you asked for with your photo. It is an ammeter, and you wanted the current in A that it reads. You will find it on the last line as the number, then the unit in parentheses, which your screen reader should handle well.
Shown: 10 (A)
